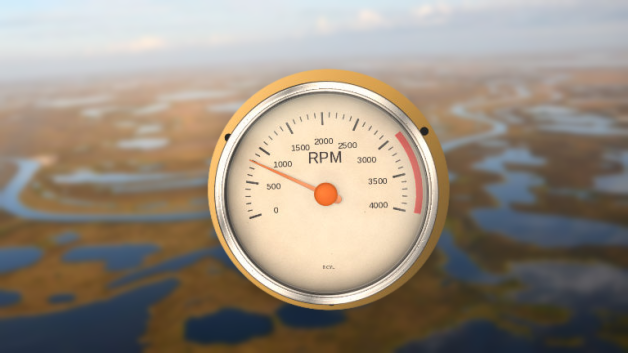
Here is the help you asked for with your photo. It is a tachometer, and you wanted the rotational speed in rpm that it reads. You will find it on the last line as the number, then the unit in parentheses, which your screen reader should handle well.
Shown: 800 (rpm)
